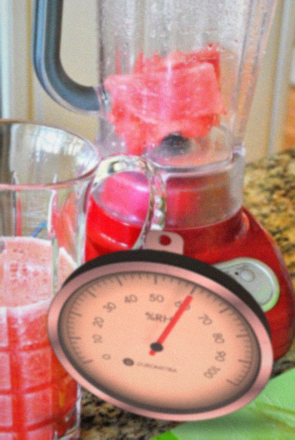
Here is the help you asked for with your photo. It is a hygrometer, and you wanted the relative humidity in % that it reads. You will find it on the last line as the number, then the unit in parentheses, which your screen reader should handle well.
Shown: 60 (%)
